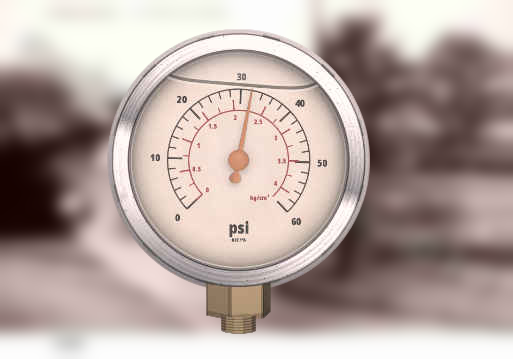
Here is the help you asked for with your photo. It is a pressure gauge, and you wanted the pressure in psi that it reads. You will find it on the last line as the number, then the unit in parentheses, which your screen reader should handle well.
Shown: 32 (psi)
